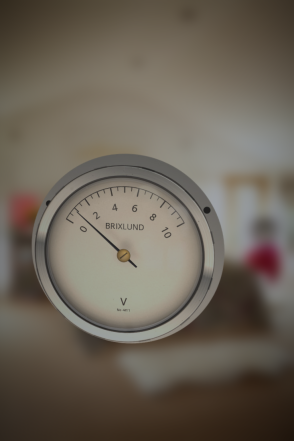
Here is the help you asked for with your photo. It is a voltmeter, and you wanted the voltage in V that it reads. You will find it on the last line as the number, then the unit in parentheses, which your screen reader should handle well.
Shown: 1 (V)
